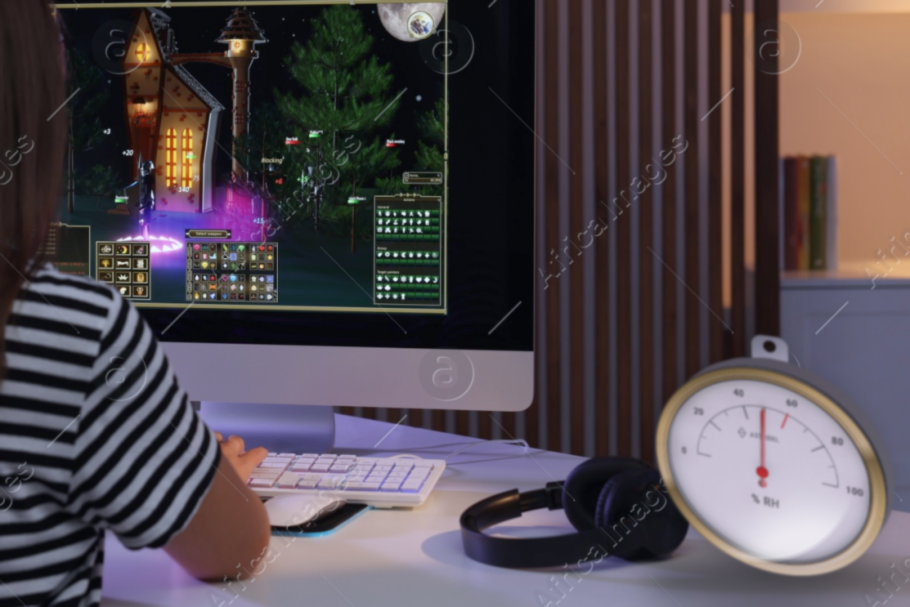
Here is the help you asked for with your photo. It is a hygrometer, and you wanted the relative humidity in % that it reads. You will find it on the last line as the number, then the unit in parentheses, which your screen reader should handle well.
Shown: 50 (%)
